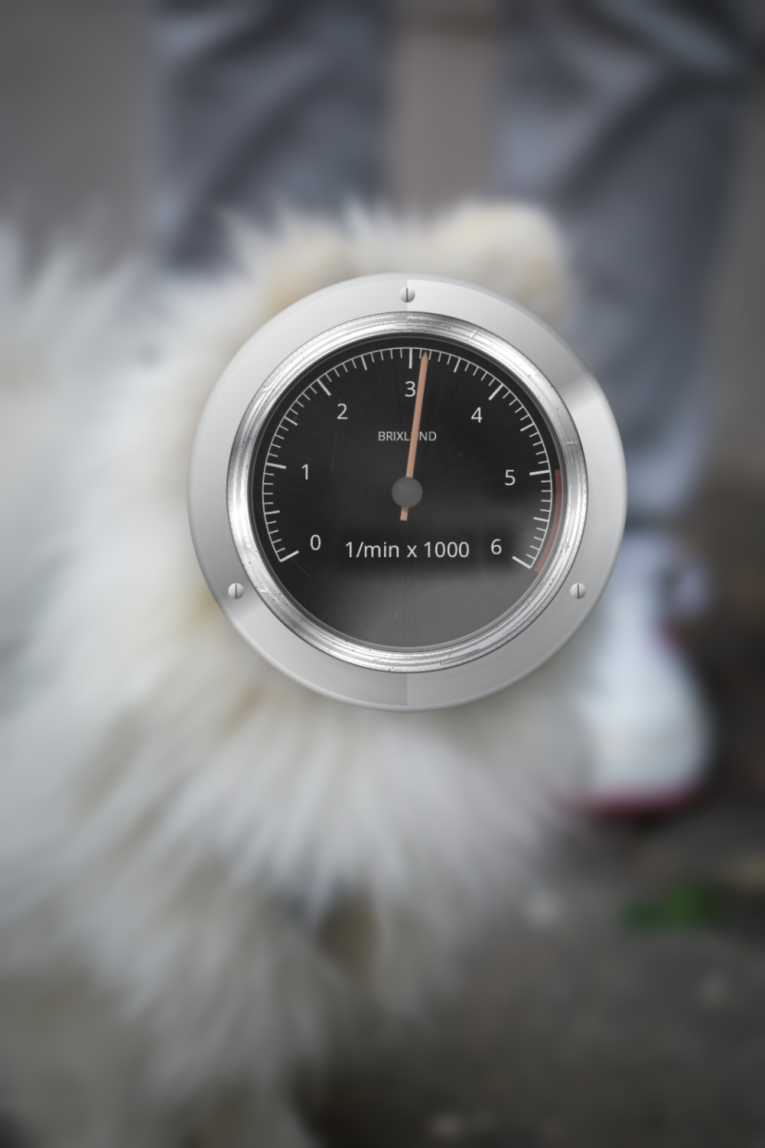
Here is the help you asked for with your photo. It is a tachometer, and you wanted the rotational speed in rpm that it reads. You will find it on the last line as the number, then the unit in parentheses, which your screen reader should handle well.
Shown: 3150 (rpm)
